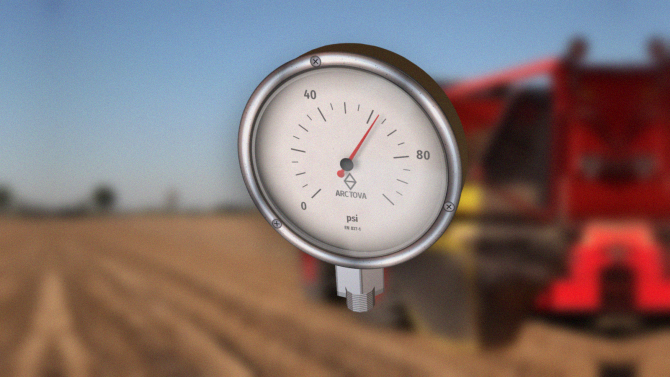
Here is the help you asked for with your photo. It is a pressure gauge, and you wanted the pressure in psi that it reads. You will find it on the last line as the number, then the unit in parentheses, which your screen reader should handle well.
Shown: 62.5 (psi)
